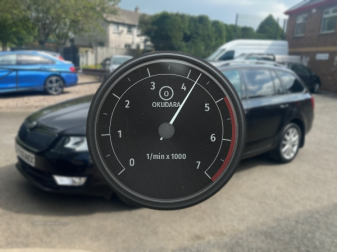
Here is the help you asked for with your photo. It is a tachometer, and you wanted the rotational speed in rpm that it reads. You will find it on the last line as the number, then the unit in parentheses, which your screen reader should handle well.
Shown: 4250 (rpm)
